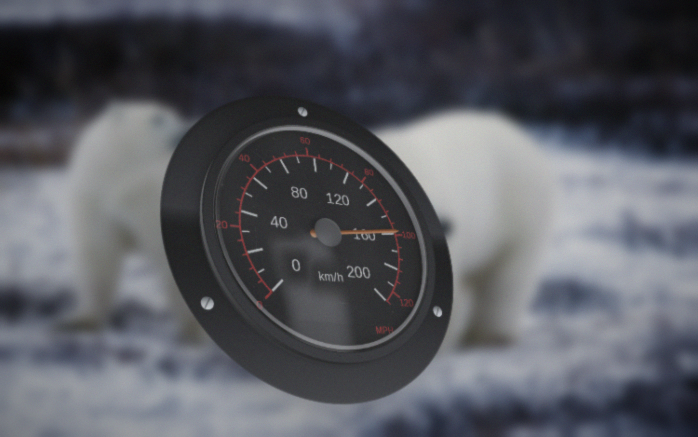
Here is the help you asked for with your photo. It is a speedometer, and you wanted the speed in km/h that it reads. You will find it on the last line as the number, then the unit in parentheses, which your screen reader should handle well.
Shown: 160 (km/h)
